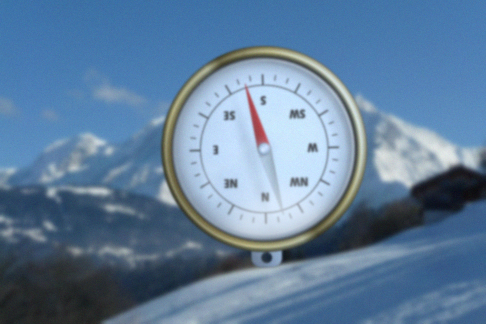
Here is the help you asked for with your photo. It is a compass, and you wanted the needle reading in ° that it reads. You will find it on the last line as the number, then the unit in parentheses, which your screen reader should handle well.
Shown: 165 (°)
